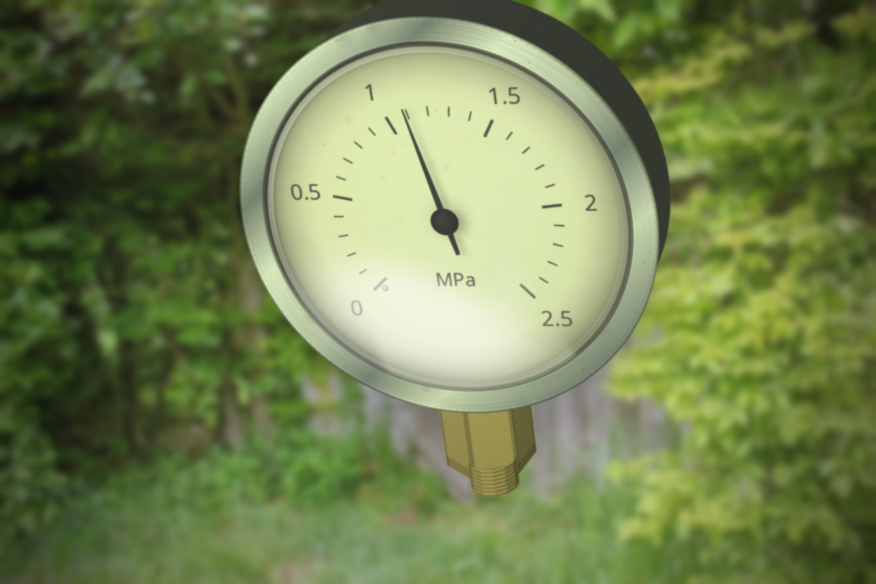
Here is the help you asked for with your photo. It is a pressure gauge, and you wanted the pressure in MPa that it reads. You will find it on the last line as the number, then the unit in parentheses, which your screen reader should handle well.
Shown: 1.1 (MPa)
